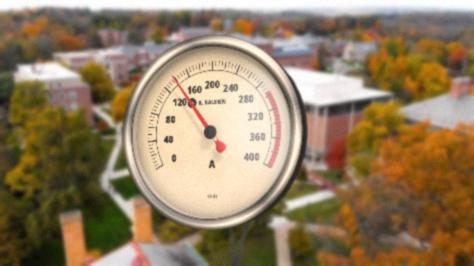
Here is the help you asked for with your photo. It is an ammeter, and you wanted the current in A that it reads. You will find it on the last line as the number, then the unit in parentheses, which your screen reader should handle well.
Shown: 140 (A)
